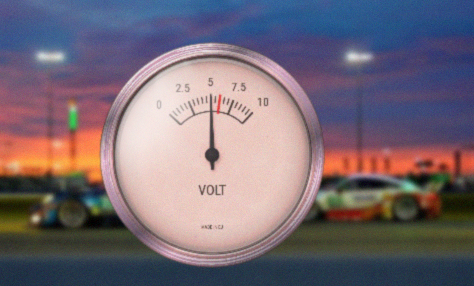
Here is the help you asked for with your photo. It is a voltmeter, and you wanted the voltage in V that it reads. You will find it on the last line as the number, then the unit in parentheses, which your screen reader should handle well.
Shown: 5 (V)
